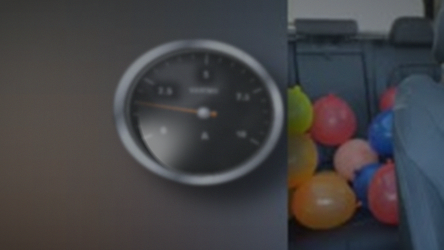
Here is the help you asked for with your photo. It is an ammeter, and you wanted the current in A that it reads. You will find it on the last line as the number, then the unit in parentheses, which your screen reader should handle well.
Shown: 1.5 (A)
